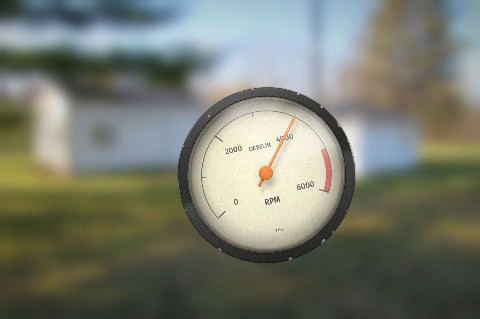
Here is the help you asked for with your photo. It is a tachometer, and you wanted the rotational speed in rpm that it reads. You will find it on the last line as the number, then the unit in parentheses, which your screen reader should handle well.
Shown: 4000 (rpm)
